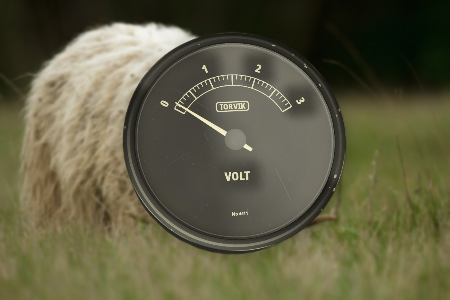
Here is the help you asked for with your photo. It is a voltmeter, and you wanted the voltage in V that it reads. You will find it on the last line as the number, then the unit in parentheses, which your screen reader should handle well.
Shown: 0.1 (V)
